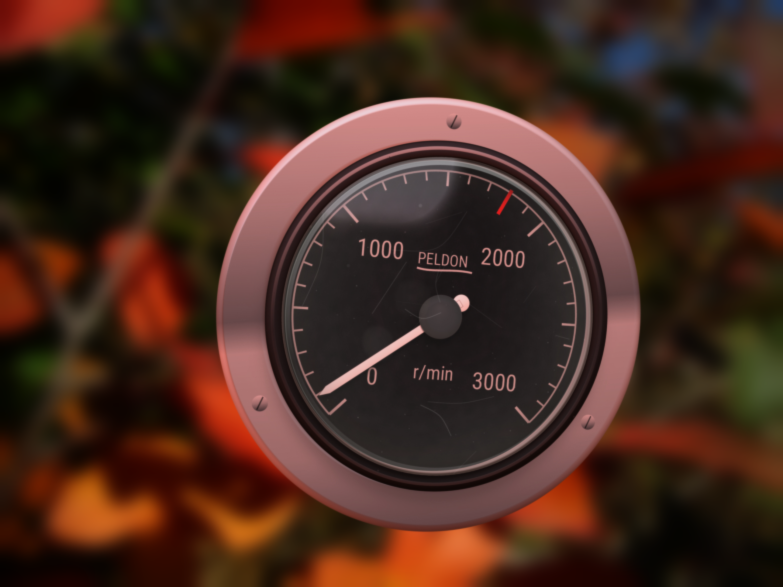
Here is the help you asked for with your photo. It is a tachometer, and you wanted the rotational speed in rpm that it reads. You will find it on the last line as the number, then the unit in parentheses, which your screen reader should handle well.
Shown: 100 (rpm)
